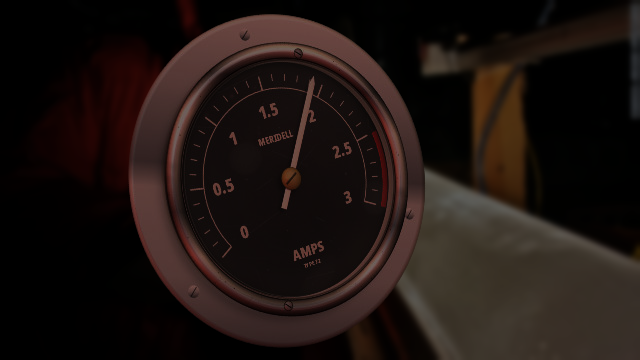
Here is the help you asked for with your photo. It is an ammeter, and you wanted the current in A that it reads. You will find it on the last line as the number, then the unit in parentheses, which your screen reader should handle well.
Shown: 1.9 (A)
